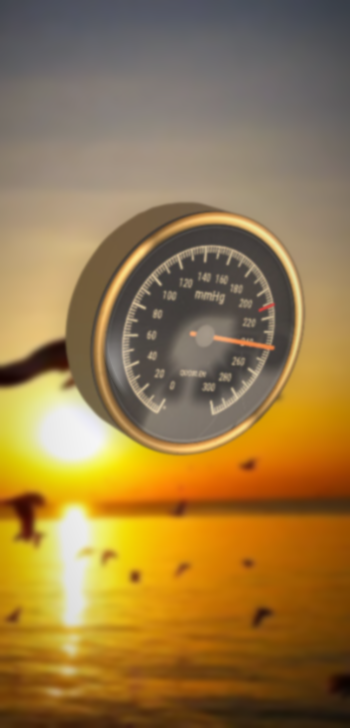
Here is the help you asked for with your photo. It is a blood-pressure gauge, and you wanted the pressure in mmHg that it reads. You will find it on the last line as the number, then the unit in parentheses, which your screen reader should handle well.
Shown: 240 (mmHg)
